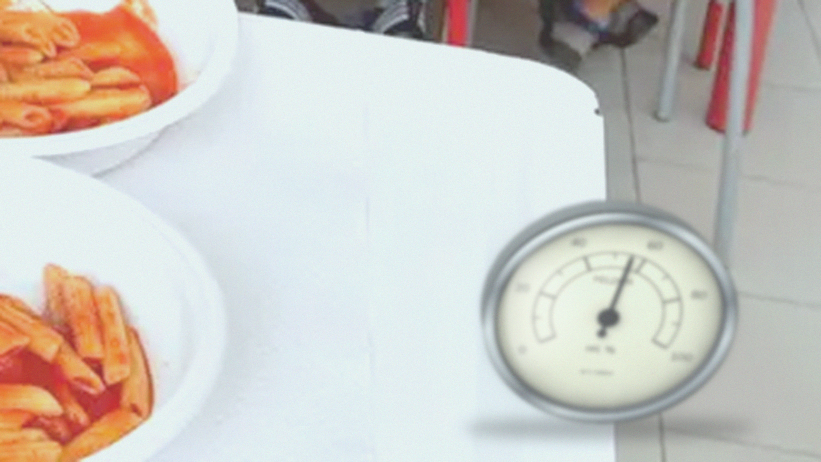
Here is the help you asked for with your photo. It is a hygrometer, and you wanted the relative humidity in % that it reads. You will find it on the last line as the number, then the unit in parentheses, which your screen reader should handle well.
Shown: 55 (%)
